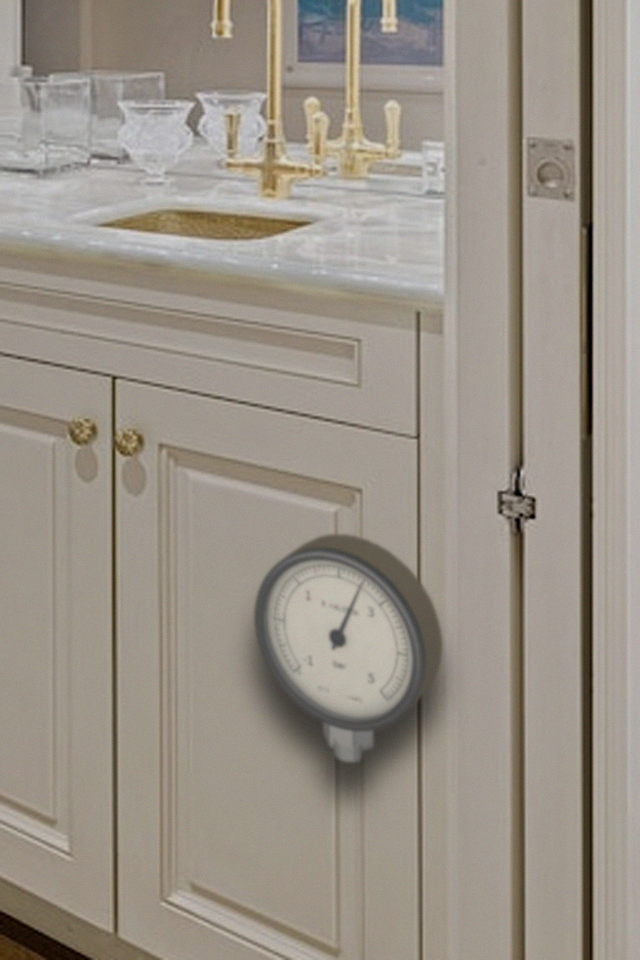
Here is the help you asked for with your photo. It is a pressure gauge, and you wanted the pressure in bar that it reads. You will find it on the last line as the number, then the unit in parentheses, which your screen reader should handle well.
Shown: 2.5 (bar)
